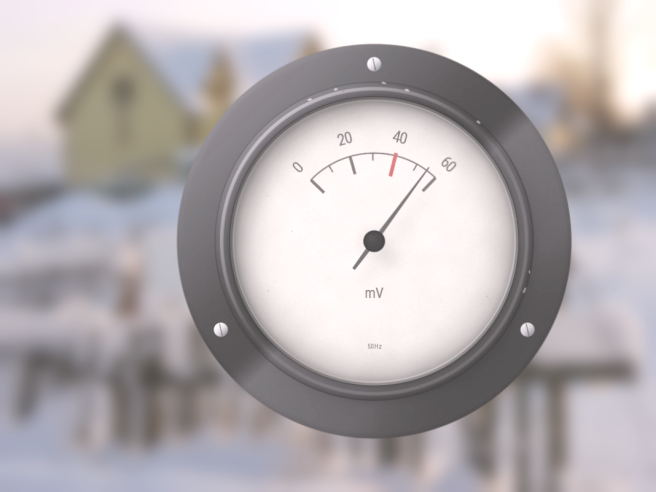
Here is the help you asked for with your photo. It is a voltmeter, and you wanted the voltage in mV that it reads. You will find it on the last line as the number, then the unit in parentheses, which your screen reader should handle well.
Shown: 55 (mV)
